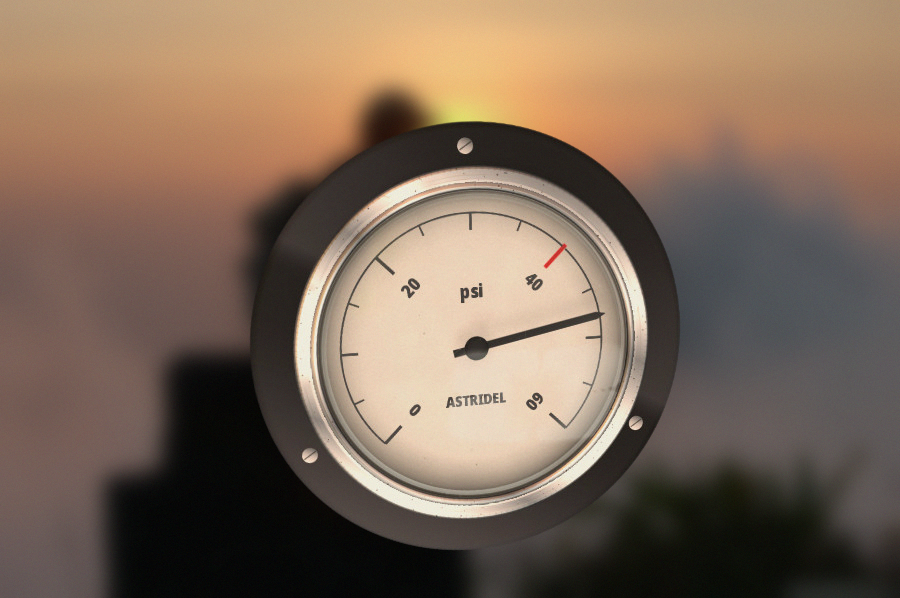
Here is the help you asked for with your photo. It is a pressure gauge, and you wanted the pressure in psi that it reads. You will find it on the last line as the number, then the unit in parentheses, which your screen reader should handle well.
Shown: 47.5 (psi)
